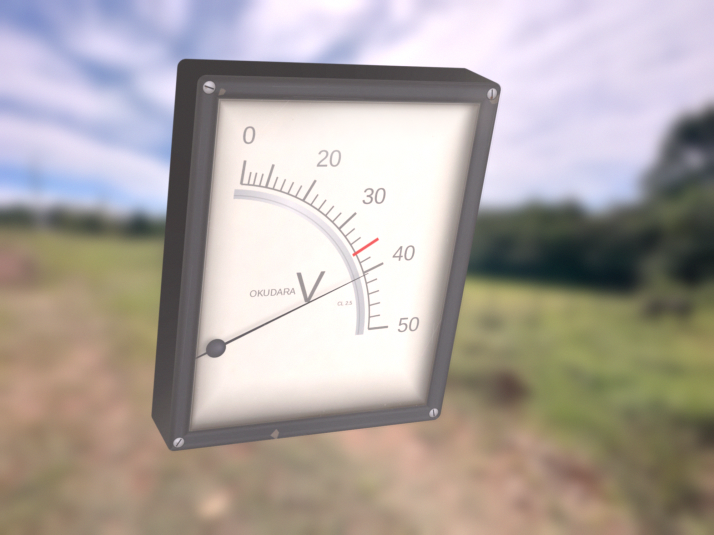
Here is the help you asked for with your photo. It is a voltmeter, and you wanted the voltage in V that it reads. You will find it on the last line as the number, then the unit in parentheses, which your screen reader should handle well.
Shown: 40 (V)
